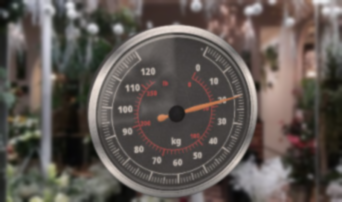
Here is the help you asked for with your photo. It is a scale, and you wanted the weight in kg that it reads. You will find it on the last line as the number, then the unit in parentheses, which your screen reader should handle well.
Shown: 20 (kg)
